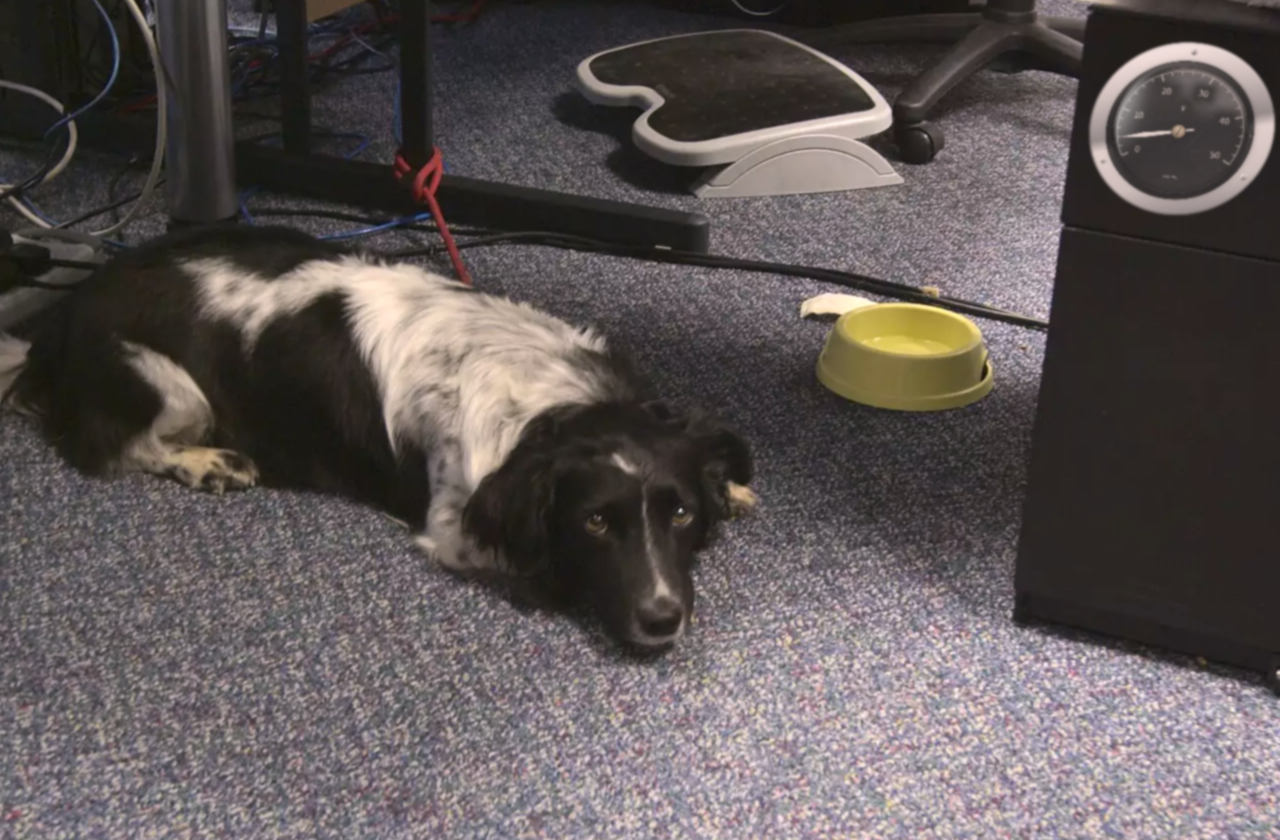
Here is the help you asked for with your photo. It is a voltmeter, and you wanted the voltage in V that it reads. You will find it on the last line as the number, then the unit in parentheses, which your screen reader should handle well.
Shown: 4 (V)
